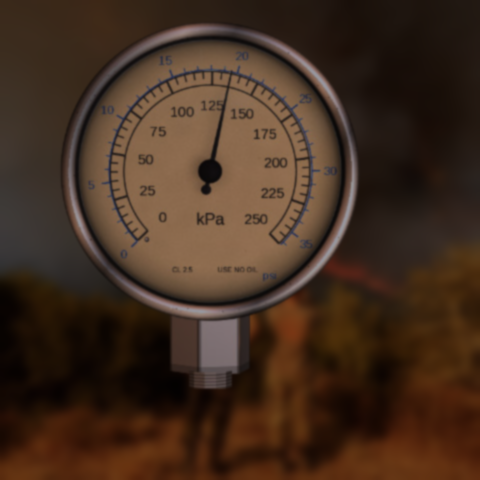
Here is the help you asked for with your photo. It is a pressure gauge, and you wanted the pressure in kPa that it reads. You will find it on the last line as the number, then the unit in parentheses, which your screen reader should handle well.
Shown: 135 (kPa)
